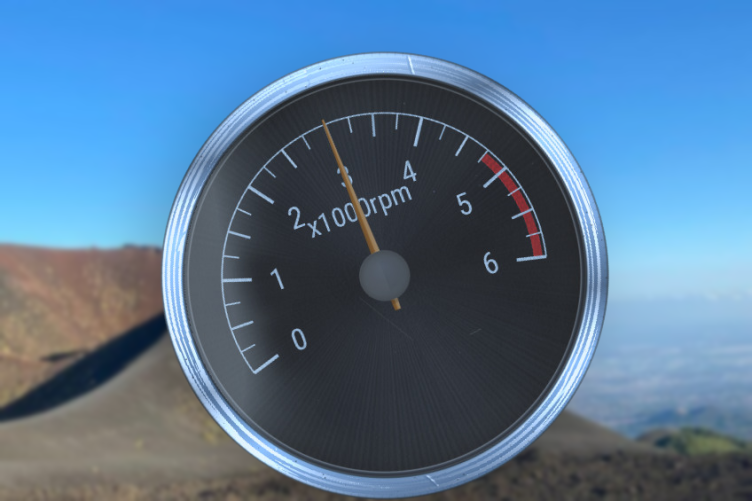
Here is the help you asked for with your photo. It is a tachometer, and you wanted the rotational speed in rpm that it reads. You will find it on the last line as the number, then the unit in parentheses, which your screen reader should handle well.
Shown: 3000 (rpm)
